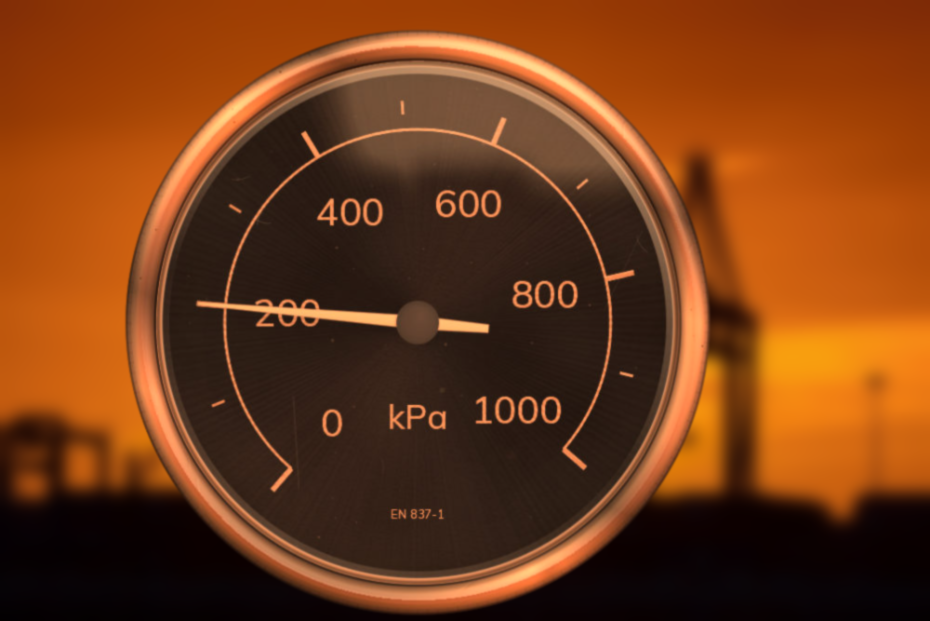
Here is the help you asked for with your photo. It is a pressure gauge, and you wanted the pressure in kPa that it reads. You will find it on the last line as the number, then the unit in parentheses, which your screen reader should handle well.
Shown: 200 (kPa)
